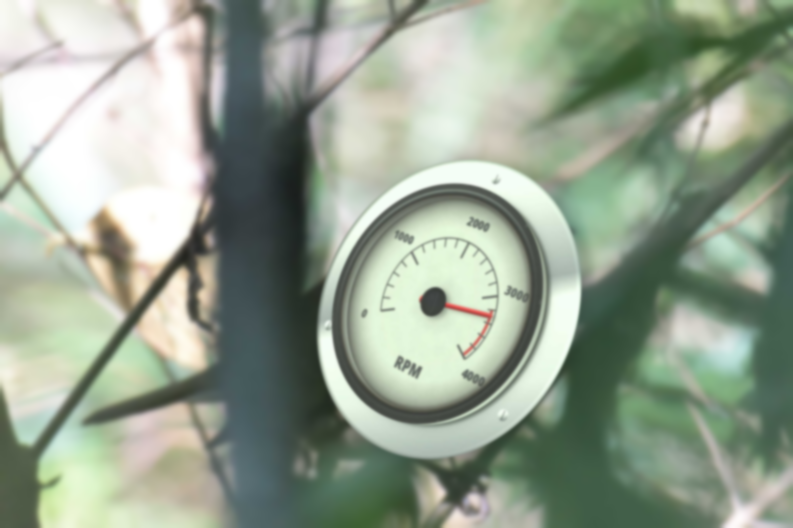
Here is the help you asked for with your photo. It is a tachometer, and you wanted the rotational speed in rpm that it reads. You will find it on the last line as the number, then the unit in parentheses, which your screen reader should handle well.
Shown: 3300 (rpm)
